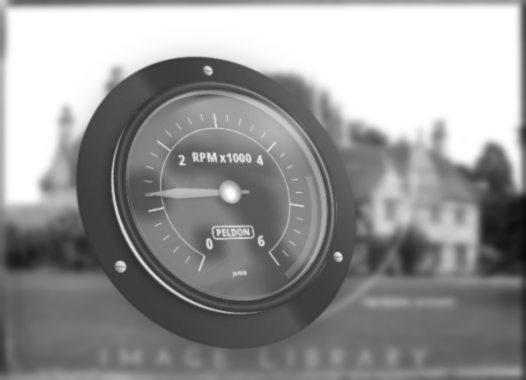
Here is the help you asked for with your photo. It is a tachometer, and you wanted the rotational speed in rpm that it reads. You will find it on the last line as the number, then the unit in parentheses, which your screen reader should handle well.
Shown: 1200 (rpm)
